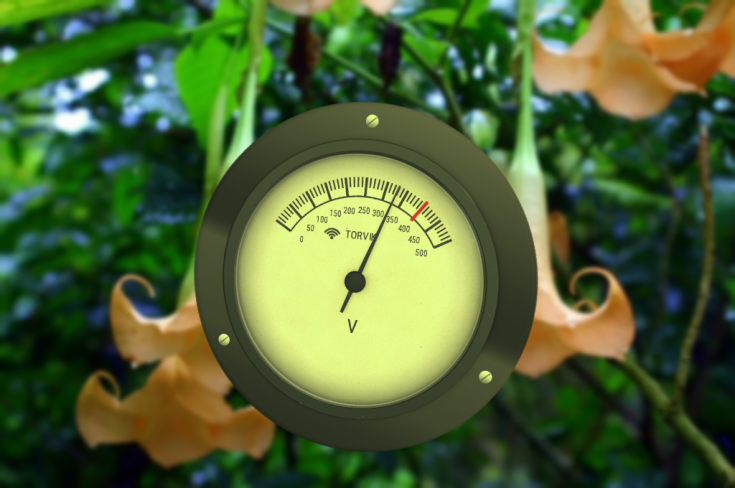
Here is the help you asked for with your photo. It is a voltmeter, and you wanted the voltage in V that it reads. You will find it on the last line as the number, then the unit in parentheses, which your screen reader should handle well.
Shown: 330 (V)
